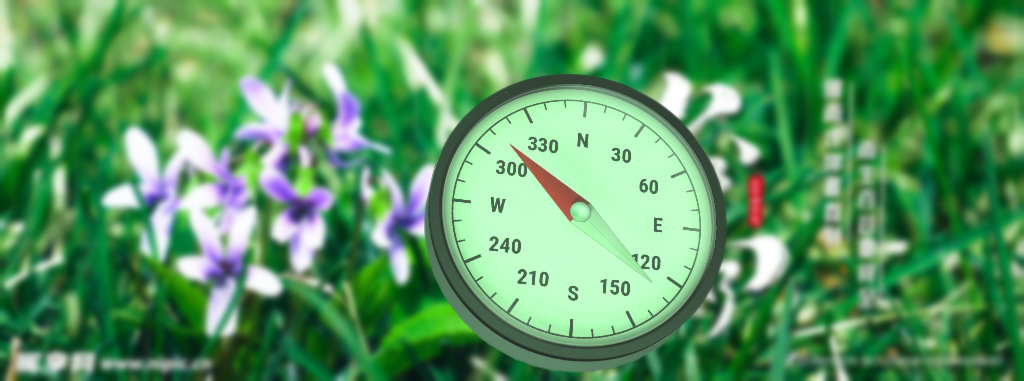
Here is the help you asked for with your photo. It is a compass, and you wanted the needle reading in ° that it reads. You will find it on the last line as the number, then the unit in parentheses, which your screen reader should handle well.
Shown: 310 (°)
